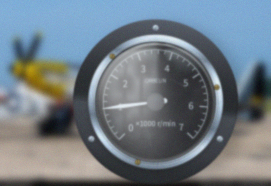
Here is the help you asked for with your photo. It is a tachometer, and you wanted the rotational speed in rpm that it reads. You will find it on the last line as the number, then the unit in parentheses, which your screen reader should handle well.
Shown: 1000 (rpm)
